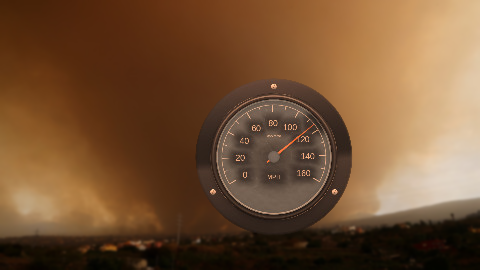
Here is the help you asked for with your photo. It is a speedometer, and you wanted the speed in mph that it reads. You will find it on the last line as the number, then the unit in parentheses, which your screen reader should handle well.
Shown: 115 (mph)
